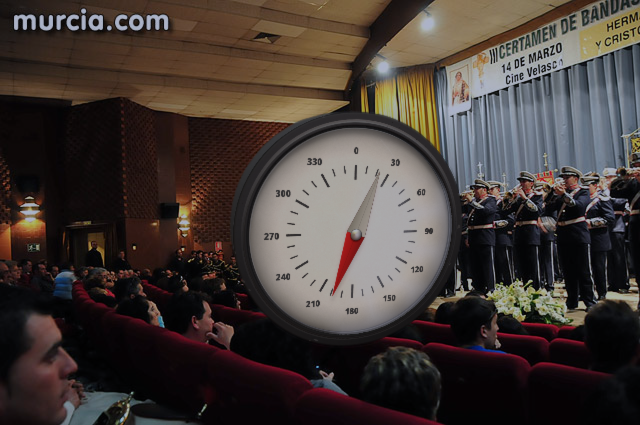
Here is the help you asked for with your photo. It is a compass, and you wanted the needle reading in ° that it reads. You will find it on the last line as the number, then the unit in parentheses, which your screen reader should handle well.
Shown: 200 (°)
